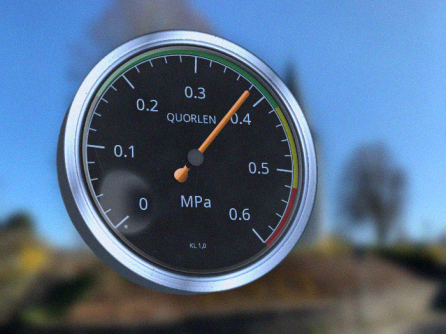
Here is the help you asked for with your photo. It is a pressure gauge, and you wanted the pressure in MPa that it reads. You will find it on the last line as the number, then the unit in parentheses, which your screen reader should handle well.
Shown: 0.38 (MPa)
